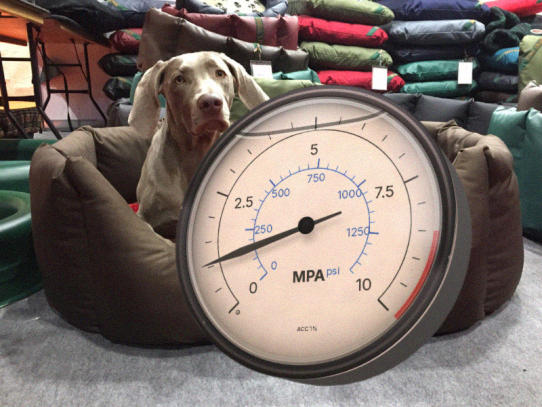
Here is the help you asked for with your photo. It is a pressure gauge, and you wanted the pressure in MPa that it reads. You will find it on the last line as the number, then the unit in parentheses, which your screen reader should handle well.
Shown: 1 (MPa)
